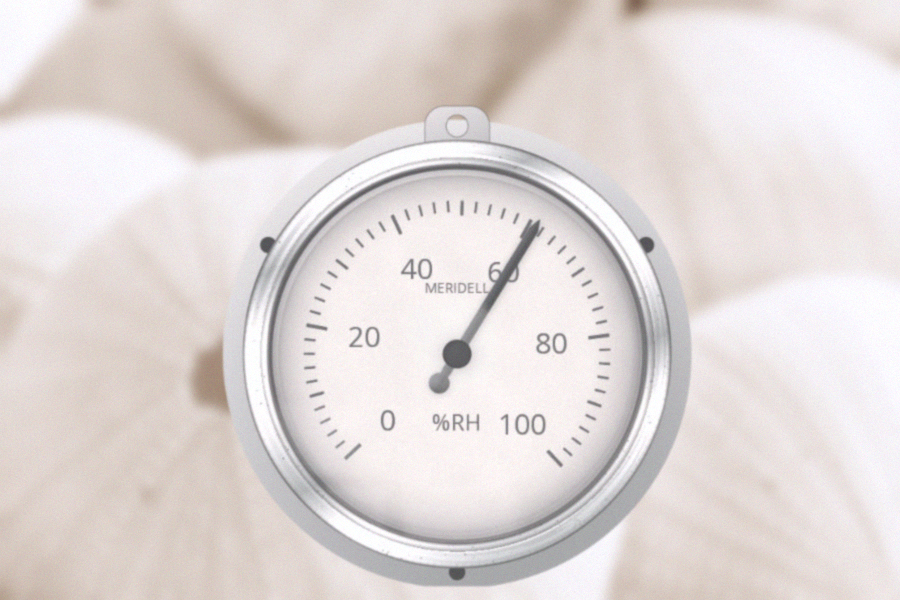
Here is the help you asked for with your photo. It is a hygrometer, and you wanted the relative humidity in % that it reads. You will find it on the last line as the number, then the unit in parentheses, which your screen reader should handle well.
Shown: 61 (%)
